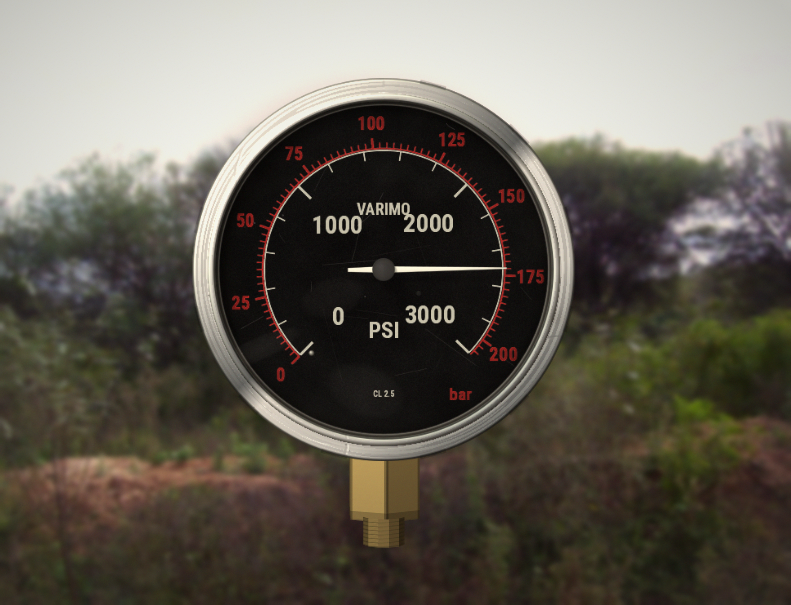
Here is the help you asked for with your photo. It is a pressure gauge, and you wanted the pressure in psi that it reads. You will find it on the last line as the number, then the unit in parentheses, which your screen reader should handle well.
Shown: 2500 (psi)
